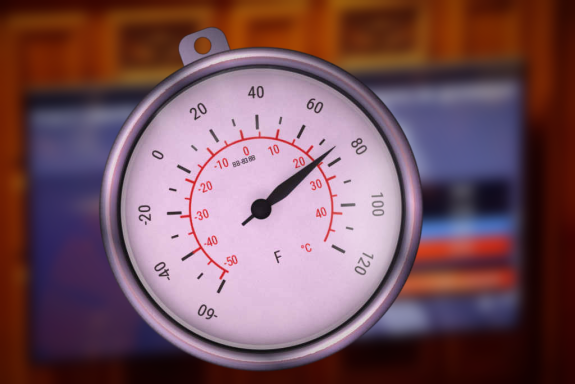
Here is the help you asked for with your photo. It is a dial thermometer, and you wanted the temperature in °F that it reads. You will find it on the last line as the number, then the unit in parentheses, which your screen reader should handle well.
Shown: 75 (°F)
